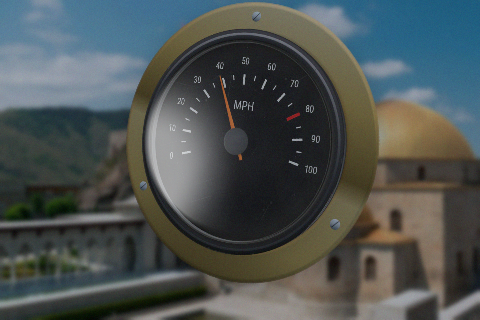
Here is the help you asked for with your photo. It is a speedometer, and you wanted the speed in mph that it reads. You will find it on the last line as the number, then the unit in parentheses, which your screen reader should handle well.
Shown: 40 (mph)
